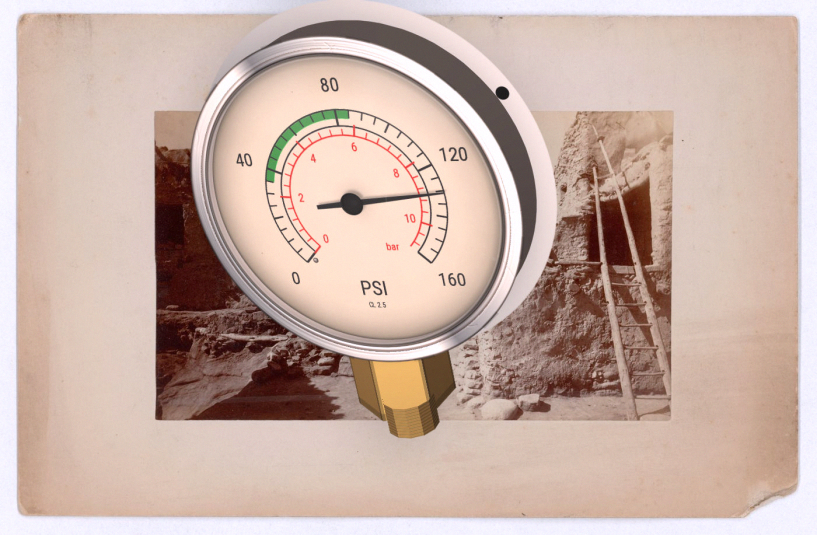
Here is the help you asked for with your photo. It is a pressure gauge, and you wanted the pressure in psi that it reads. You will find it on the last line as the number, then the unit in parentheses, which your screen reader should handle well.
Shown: 130 (psi)
